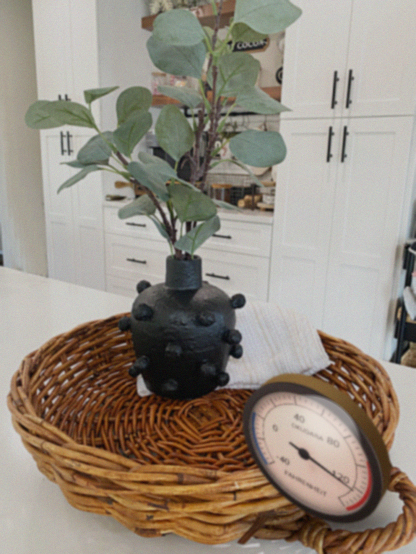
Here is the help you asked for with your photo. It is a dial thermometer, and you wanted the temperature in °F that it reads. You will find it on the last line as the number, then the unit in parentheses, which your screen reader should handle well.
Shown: 120 (°F)
